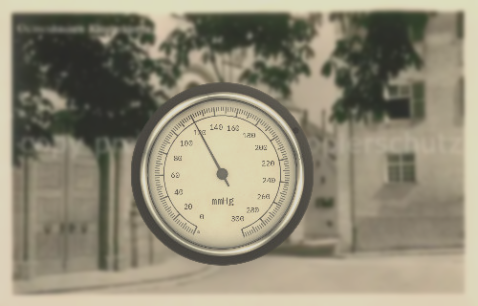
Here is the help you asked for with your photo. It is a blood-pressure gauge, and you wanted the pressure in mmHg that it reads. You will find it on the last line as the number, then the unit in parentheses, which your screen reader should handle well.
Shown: 120 (mmHg)
